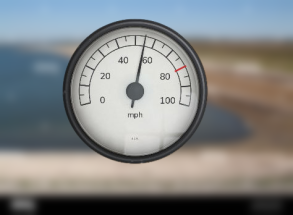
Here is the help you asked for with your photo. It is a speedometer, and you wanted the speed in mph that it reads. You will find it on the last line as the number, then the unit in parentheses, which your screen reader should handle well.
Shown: 55 (mph)
